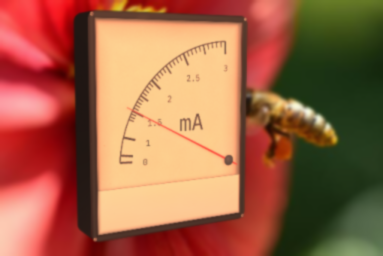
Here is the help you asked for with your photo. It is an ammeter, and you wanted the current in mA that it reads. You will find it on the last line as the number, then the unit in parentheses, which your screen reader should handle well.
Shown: 1.5 (mA)
